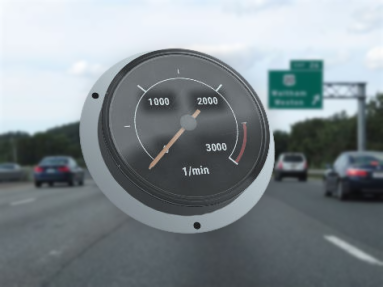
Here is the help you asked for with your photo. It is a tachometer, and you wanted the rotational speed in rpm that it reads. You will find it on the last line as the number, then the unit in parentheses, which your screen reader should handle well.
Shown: 0 (rpm)
